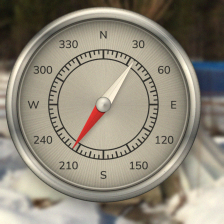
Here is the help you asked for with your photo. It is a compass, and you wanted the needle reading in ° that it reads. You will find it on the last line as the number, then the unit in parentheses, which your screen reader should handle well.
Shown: 215 (°)
